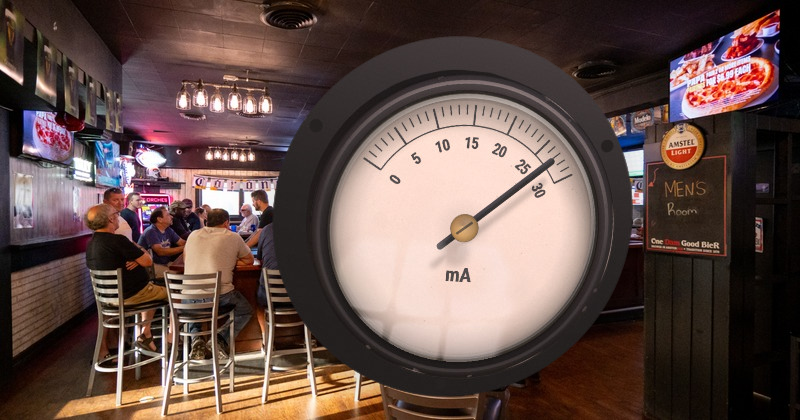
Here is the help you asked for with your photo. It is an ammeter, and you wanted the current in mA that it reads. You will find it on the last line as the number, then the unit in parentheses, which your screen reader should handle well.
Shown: 27 (mA)
